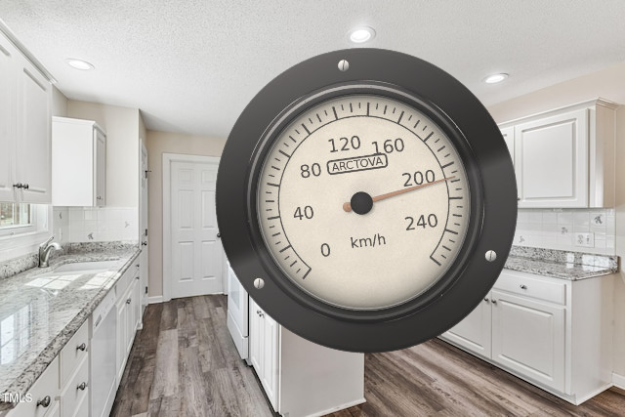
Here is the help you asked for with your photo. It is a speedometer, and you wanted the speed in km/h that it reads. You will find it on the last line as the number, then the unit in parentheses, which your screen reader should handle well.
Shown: 207.5 (km/h)
